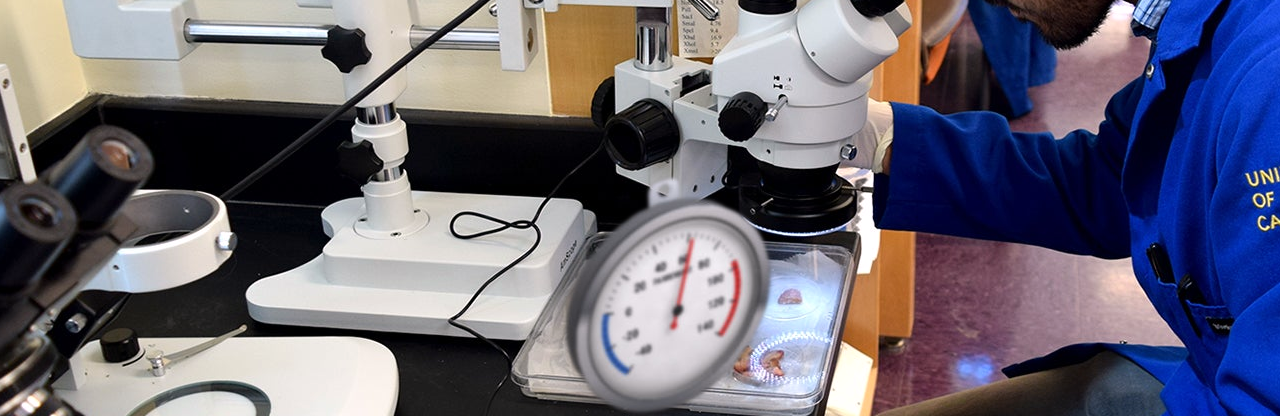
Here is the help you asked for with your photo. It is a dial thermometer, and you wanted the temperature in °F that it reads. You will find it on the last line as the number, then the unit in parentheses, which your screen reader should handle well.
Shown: 60 (°F)
